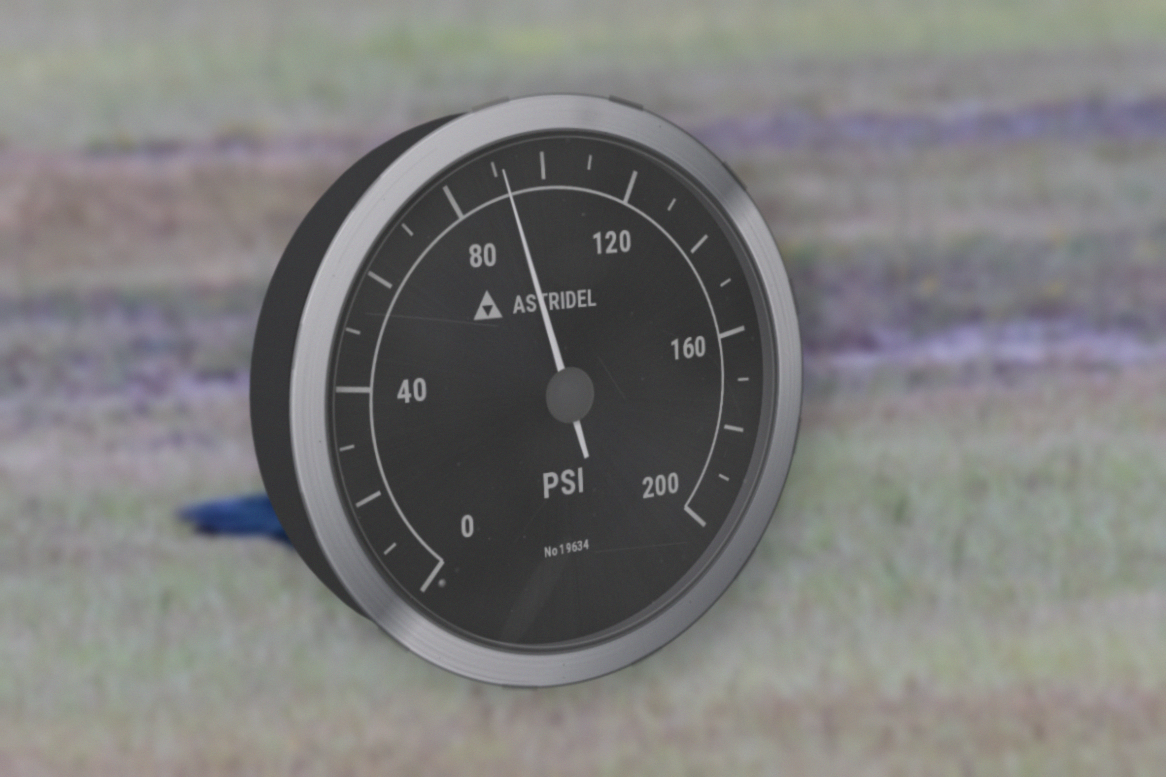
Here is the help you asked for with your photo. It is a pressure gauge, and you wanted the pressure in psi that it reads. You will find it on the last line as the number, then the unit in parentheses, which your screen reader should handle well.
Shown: 90 (psi)
